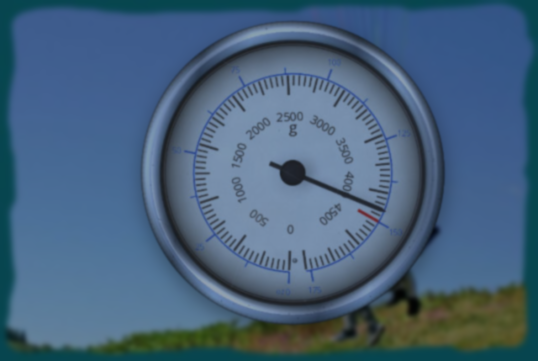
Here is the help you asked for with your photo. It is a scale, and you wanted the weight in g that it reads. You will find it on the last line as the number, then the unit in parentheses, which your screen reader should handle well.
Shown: 4150 (g)
